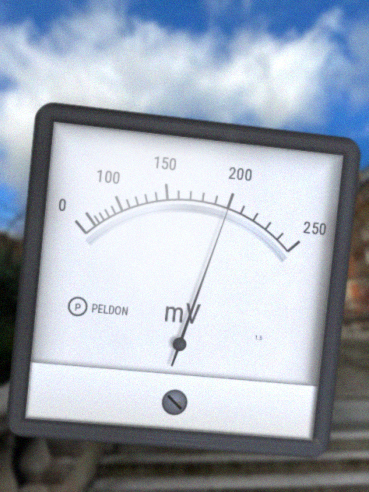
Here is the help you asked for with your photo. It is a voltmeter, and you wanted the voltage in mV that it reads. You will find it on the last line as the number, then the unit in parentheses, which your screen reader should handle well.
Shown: 200 (mV)
